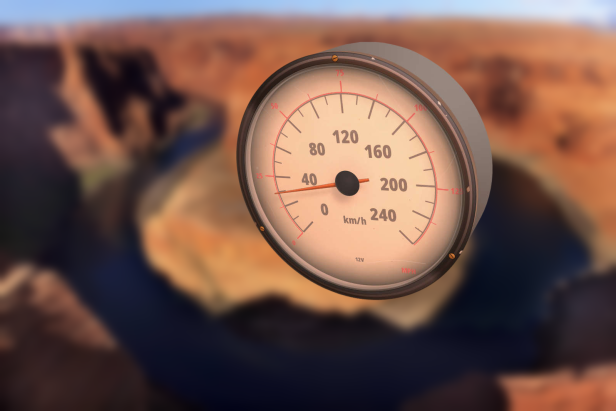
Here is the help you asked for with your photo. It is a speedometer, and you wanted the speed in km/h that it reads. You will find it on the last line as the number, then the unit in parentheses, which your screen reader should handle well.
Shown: 30 (km/h)
